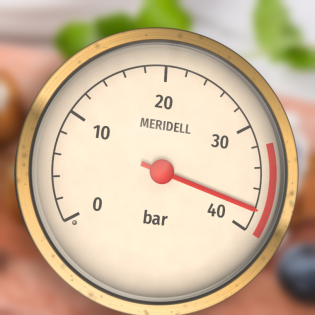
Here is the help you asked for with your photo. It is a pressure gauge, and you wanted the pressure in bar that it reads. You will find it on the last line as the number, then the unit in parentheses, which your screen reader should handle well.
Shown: 38 (bar)
